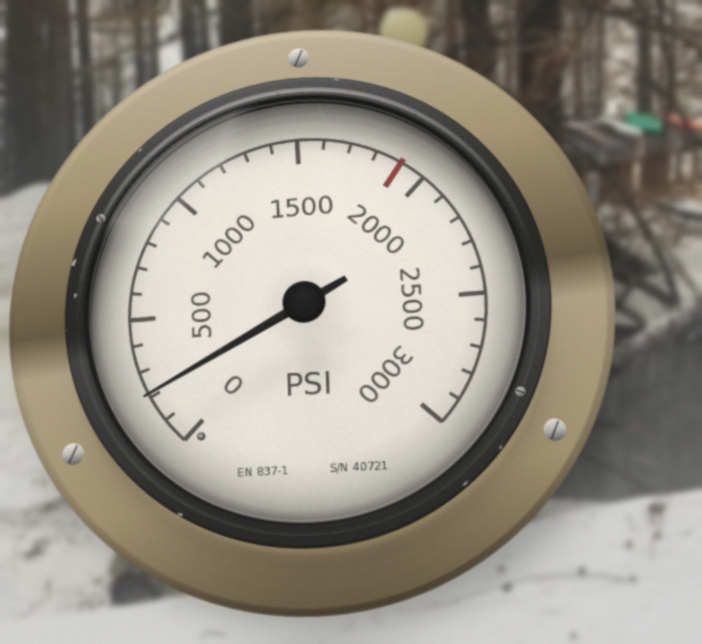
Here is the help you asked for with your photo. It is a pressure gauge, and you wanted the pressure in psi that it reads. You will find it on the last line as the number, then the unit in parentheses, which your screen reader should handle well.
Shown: 200 (psi)
